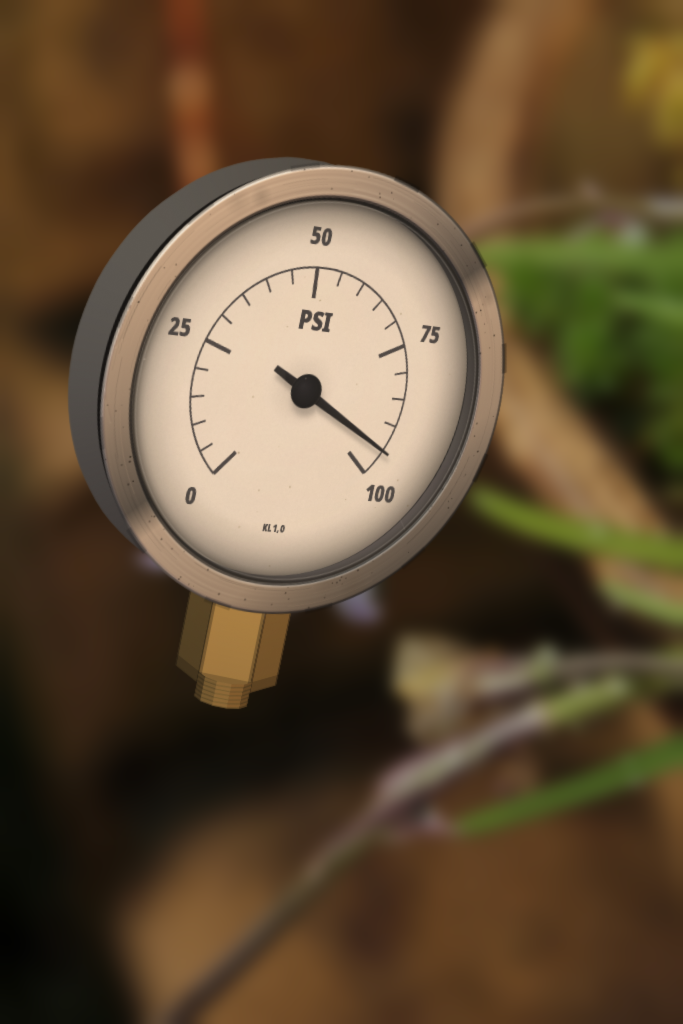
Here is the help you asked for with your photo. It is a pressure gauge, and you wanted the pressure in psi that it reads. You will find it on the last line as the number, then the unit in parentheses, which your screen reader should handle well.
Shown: 95 (psi)
